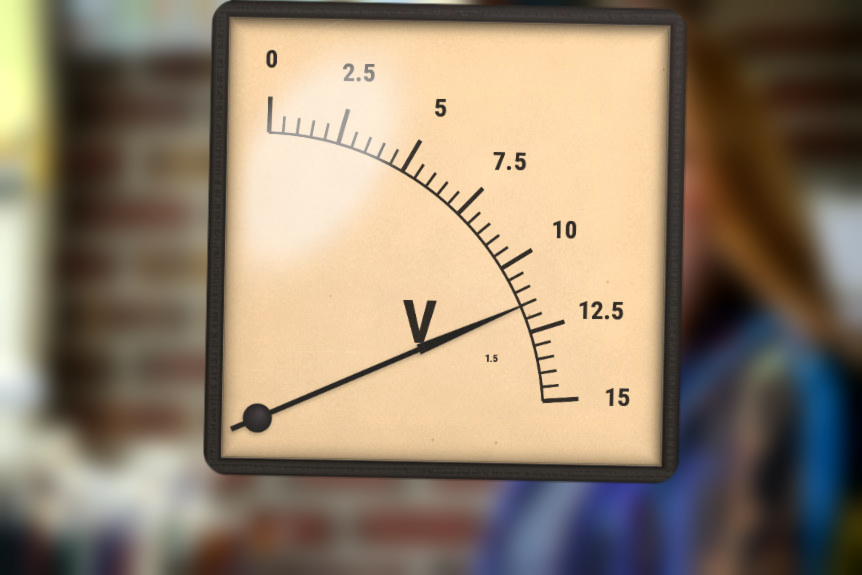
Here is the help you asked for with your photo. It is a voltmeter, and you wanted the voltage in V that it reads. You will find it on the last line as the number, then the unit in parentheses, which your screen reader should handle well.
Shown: 11.5 (V)
